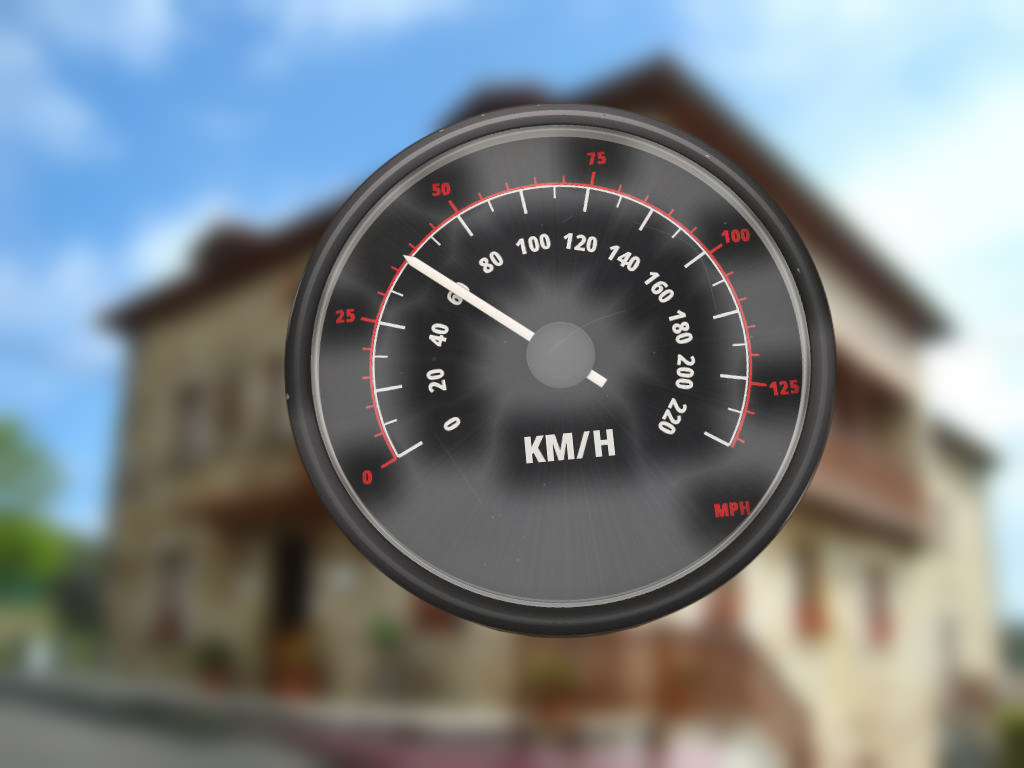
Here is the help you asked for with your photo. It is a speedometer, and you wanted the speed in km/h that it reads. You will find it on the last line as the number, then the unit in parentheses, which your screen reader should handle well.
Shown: 60 (km/h)
